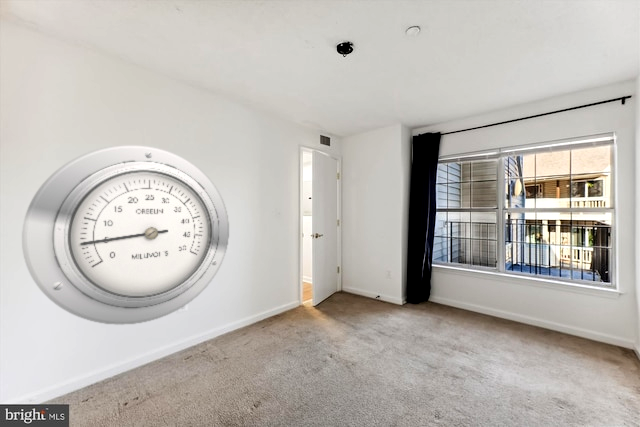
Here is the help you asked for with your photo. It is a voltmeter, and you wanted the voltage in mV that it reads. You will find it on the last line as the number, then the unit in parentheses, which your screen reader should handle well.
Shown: 5 (mV)
